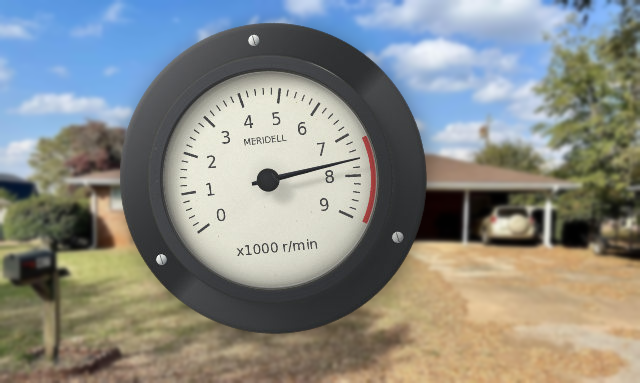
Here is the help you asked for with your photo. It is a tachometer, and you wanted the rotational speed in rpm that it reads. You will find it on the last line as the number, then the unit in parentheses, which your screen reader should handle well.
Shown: 7600 (rpm)
